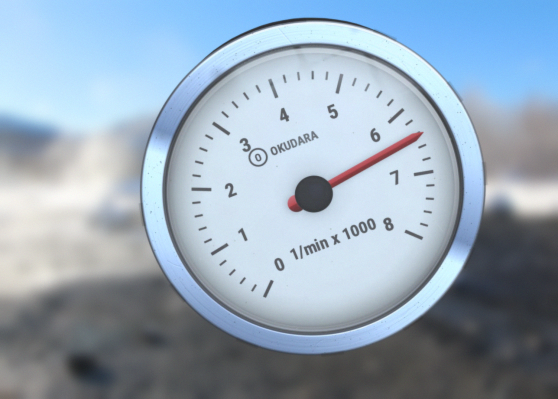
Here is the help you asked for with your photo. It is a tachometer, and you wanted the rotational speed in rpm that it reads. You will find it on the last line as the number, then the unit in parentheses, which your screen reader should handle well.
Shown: 6400 (rpm)
